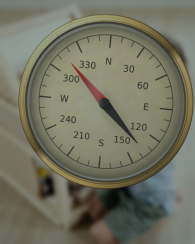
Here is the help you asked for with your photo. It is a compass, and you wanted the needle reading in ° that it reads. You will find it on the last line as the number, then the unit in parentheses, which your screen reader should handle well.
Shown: 315 (°)
